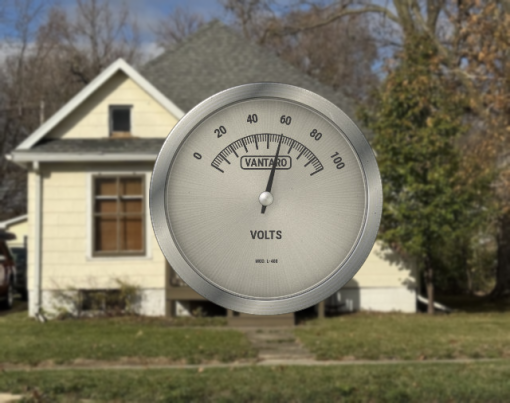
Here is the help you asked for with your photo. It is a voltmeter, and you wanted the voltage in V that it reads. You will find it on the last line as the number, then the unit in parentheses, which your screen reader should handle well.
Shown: 60 (V)
